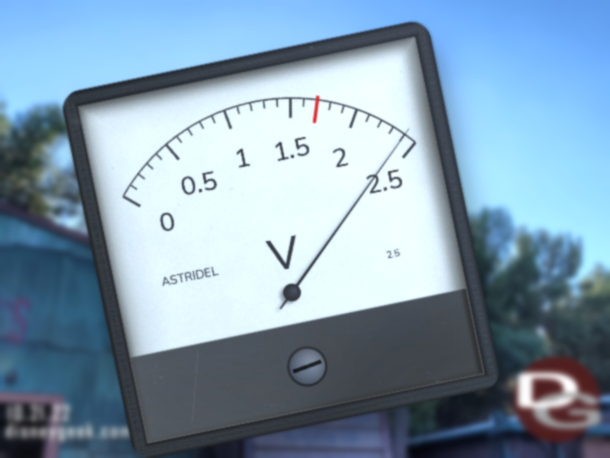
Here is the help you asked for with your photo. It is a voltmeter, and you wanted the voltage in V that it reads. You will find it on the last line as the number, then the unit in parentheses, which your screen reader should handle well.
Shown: 2.4 (V)
